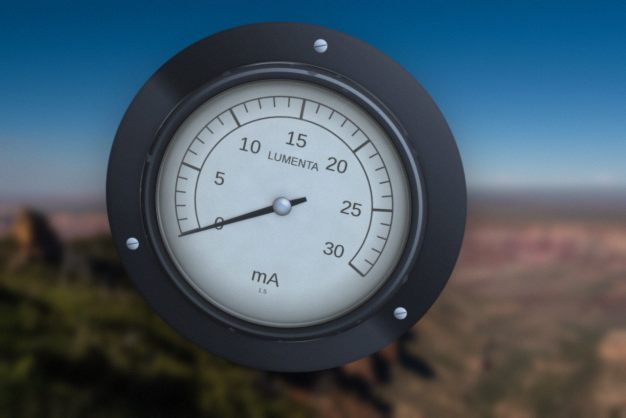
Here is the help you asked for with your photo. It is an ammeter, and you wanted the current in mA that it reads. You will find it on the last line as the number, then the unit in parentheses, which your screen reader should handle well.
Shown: 0 (mA)
